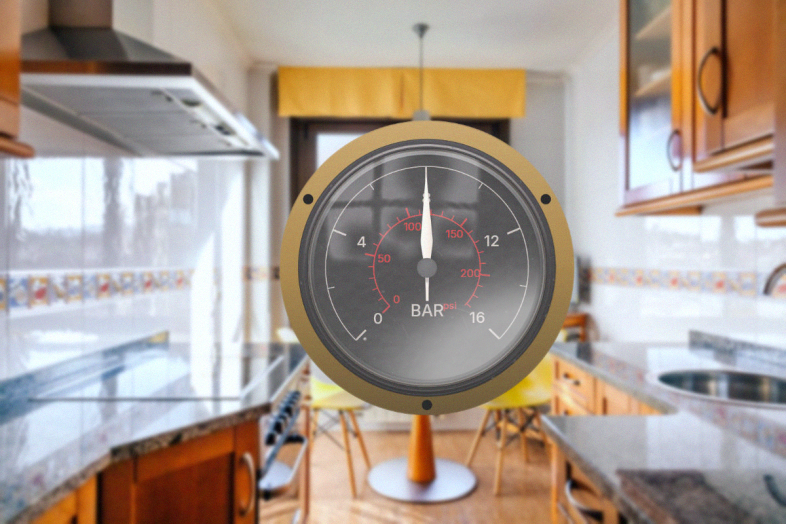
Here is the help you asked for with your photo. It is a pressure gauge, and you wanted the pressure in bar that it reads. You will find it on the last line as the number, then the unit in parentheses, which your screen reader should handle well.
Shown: 8 (bar)
